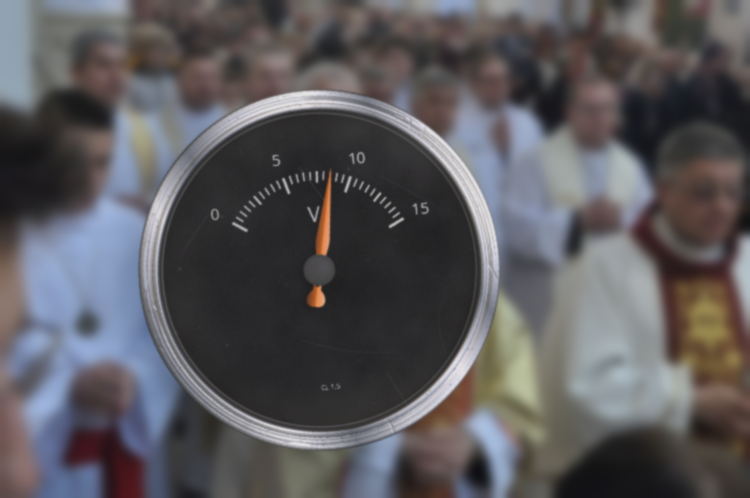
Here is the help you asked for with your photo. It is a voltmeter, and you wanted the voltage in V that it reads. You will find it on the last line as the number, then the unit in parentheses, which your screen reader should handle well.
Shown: 8.5 (V)
